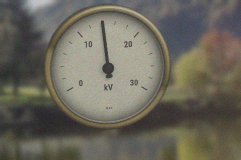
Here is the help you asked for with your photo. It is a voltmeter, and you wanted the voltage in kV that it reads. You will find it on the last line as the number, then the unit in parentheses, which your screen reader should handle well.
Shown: 14 (kV)
